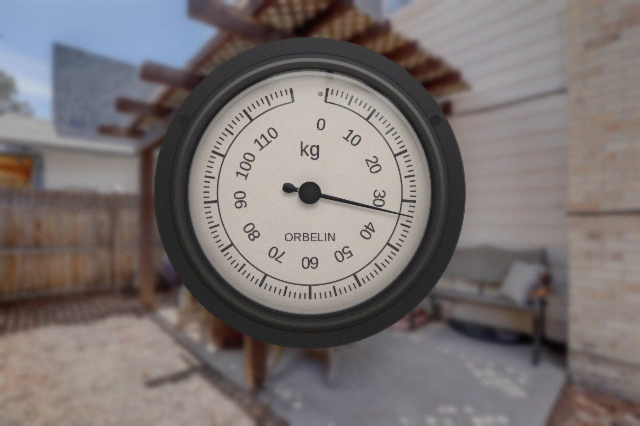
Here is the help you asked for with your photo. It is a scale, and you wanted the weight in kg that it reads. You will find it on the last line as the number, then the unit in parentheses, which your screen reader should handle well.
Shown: 33 (kg)
